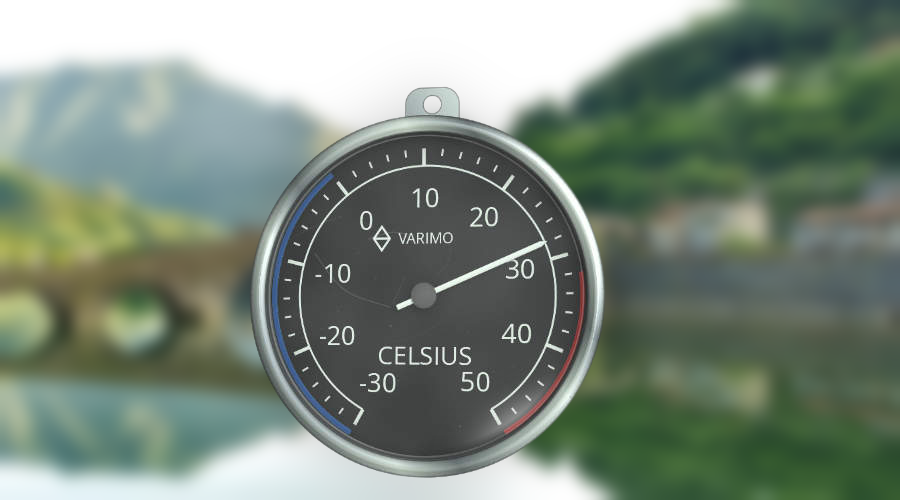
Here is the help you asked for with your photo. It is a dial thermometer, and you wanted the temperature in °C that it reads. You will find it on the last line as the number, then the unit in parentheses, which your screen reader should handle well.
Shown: 28 (°C)
